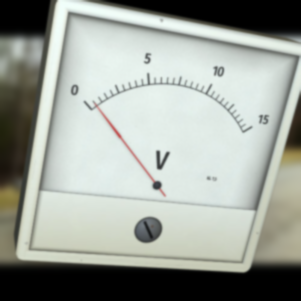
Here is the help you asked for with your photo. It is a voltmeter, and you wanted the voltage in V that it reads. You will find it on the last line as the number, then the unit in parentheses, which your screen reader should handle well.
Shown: 0.5 (V)
